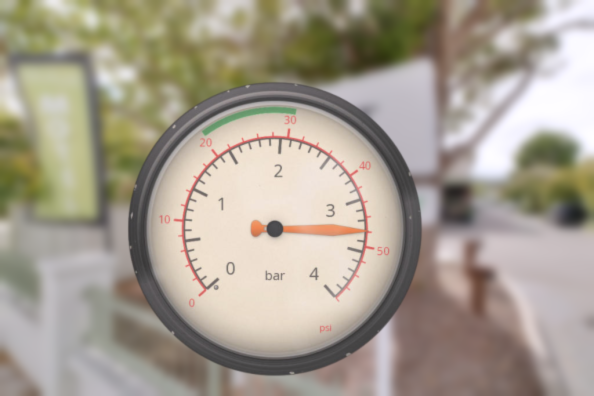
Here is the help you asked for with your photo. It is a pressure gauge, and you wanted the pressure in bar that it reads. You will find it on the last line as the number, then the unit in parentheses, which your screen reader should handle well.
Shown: 3.3 (bar)
